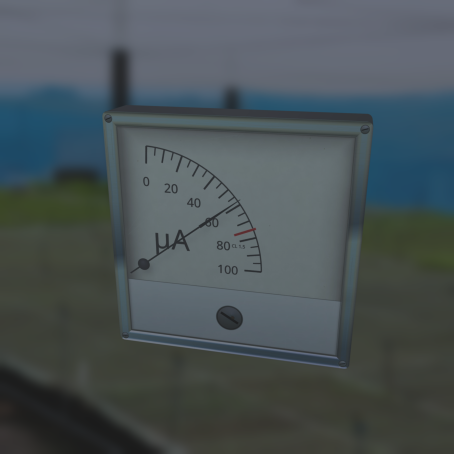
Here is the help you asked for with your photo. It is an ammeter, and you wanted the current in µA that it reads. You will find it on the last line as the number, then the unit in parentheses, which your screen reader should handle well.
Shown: 57.5 (µA)
